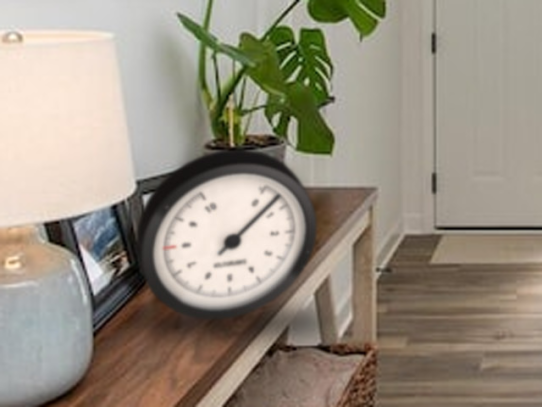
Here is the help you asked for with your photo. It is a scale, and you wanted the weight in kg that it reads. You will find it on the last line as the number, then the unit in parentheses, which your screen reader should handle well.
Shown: 0.5 (kg)
